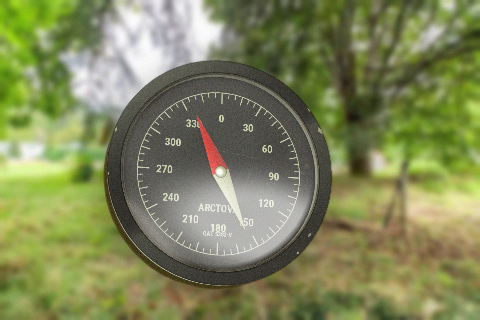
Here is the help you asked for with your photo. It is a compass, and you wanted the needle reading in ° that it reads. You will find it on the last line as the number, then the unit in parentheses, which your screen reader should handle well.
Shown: 335 (°)
